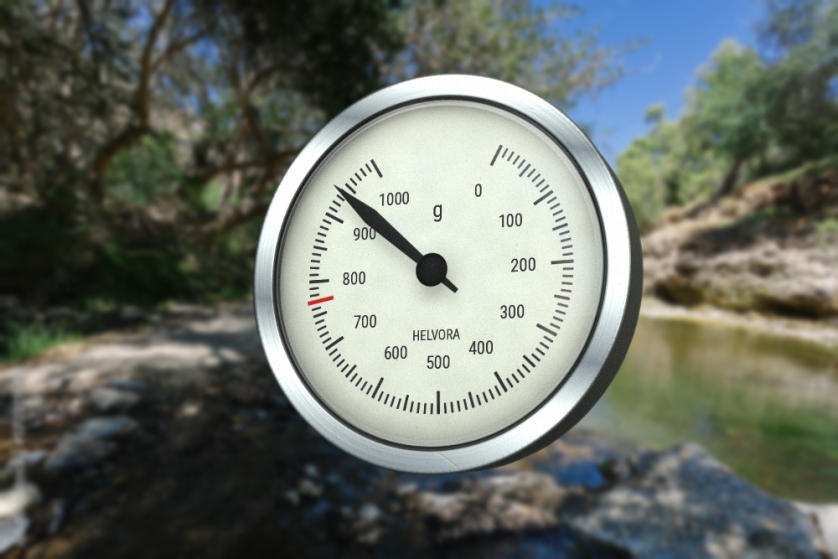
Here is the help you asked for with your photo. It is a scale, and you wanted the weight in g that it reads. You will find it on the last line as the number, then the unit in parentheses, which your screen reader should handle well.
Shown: 940 (g)
